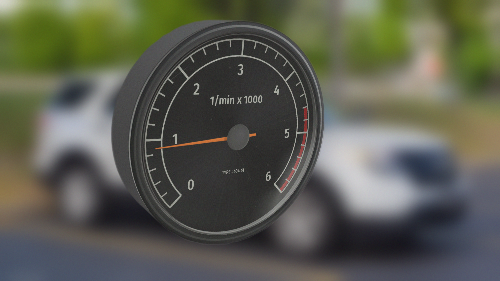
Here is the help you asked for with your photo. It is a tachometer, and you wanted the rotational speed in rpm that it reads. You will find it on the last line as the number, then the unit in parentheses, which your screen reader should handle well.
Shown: 900 (rpm)
